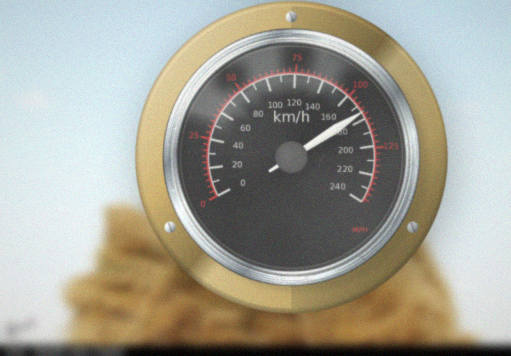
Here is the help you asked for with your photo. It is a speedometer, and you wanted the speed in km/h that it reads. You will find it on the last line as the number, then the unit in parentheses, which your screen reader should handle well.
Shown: 175 (km/h)
